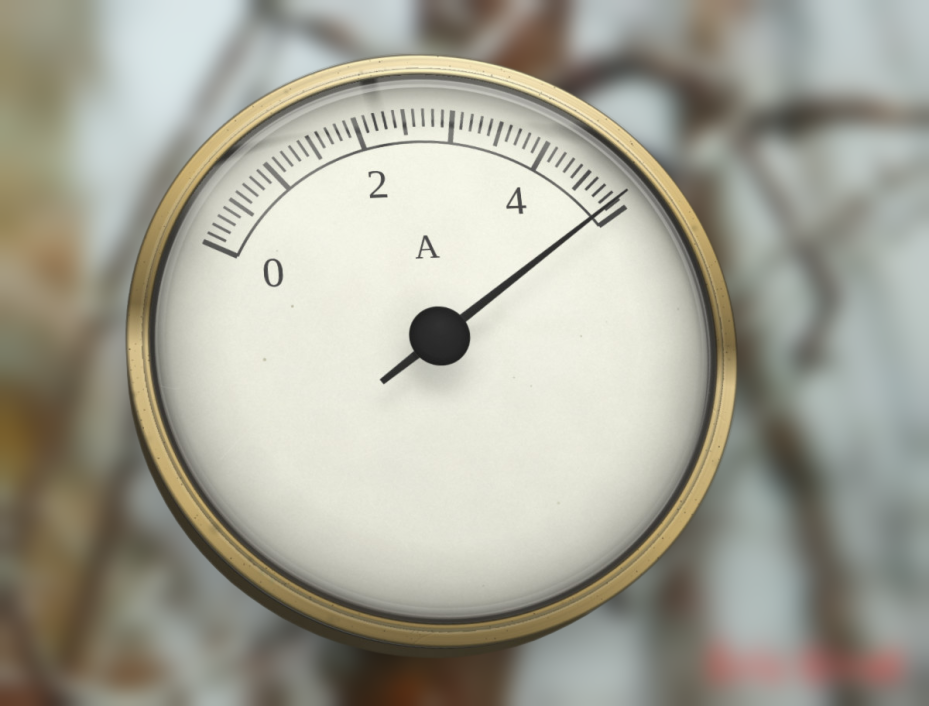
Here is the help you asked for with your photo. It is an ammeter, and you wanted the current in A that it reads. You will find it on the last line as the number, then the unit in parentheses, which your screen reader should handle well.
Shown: 4.9 (A)
